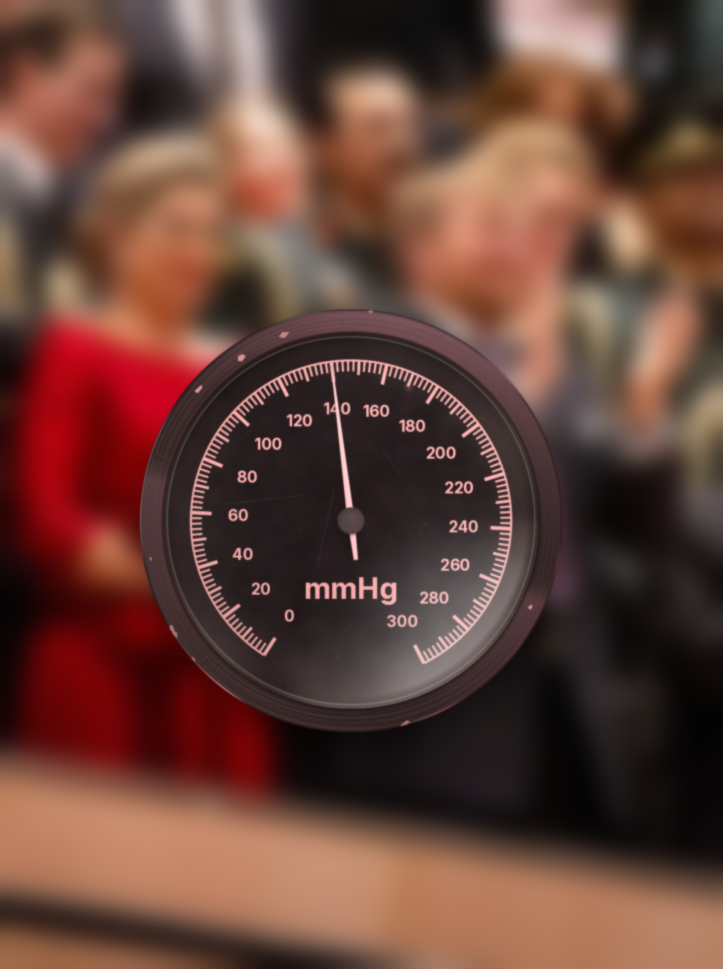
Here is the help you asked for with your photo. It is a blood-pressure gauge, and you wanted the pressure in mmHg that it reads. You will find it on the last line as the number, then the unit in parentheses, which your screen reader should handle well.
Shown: 140 (mmHg)
